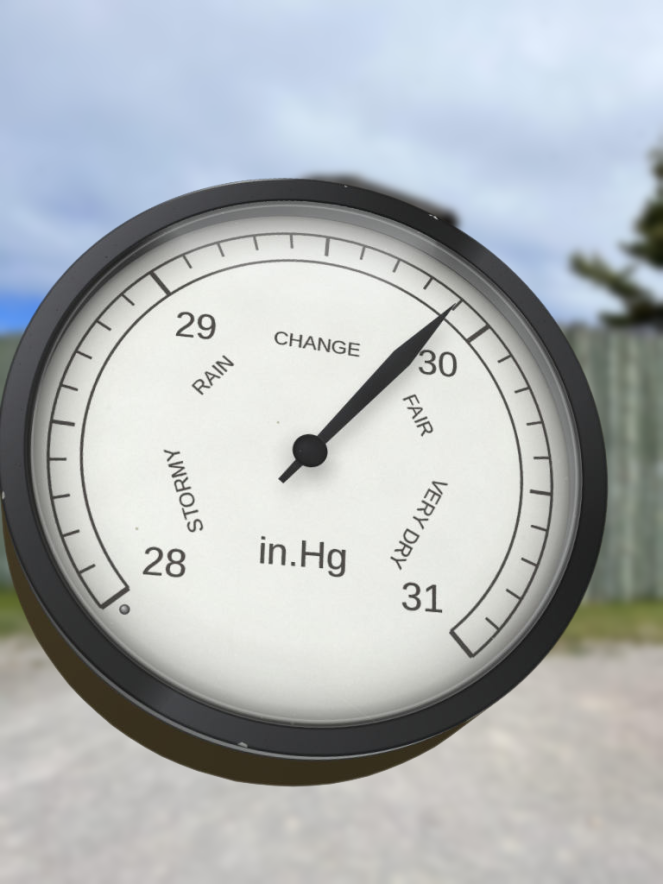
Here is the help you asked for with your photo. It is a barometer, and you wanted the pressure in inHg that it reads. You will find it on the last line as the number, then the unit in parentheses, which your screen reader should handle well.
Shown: 29.9 (inHg)
